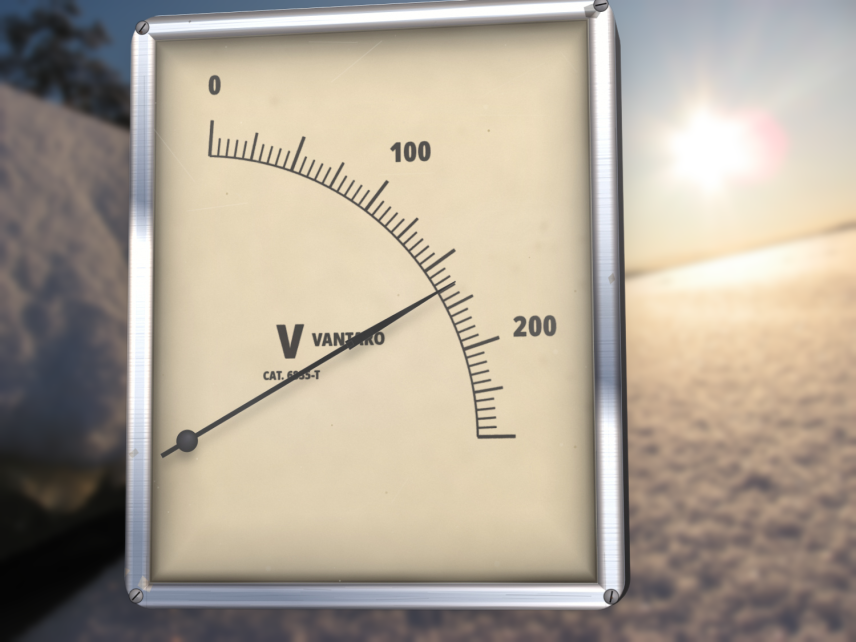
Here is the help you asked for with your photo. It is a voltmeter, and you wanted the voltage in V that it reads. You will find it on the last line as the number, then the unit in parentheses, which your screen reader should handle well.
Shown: 165 (V)
